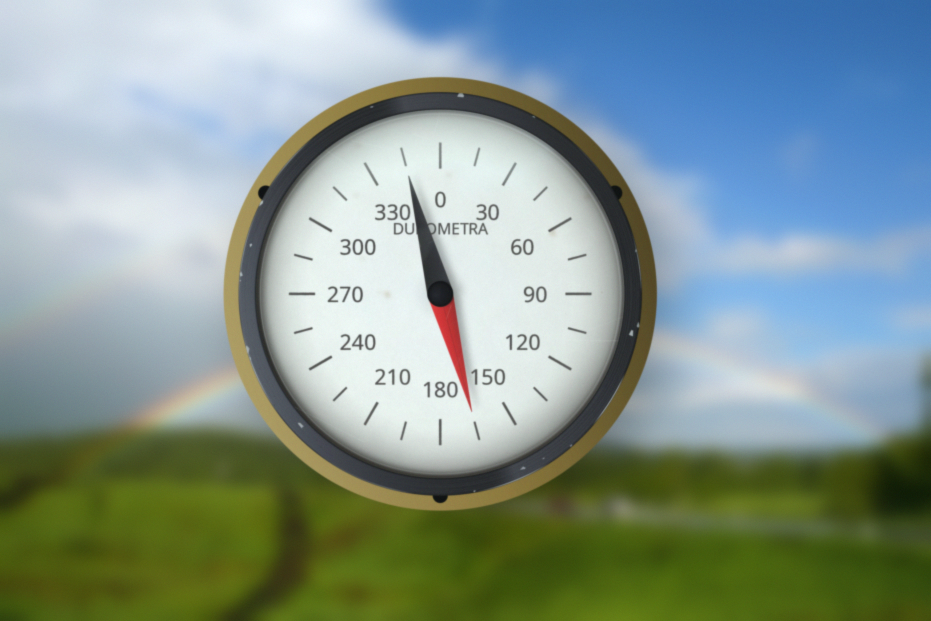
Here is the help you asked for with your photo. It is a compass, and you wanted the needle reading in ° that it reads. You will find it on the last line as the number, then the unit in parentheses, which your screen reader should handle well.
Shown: 165 (°)
